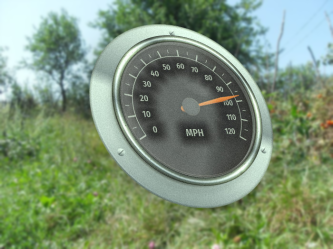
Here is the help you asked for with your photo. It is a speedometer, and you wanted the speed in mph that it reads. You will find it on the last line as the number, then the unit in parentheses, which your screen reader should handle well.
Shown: 97.5 (mph)
